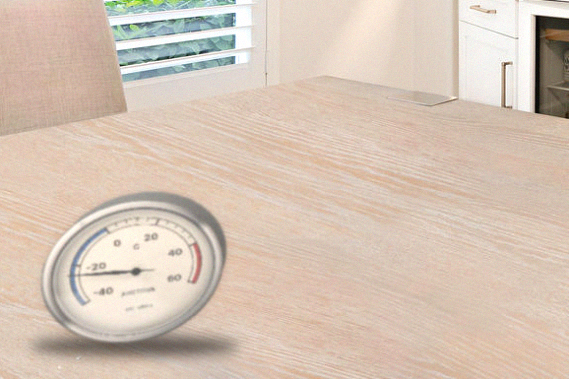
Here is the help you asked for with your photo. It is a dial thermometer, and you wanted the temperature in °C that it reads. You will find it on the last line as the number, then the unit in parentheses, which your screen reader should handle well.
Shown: -24 (°C)
